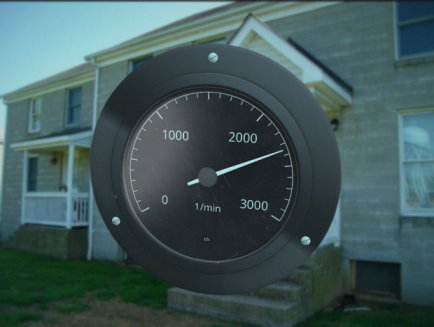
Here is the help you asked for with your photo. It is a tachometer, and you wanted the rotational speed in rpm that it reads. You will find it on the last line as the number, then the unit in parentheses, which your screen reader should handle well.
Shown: 2350 (rpm)
